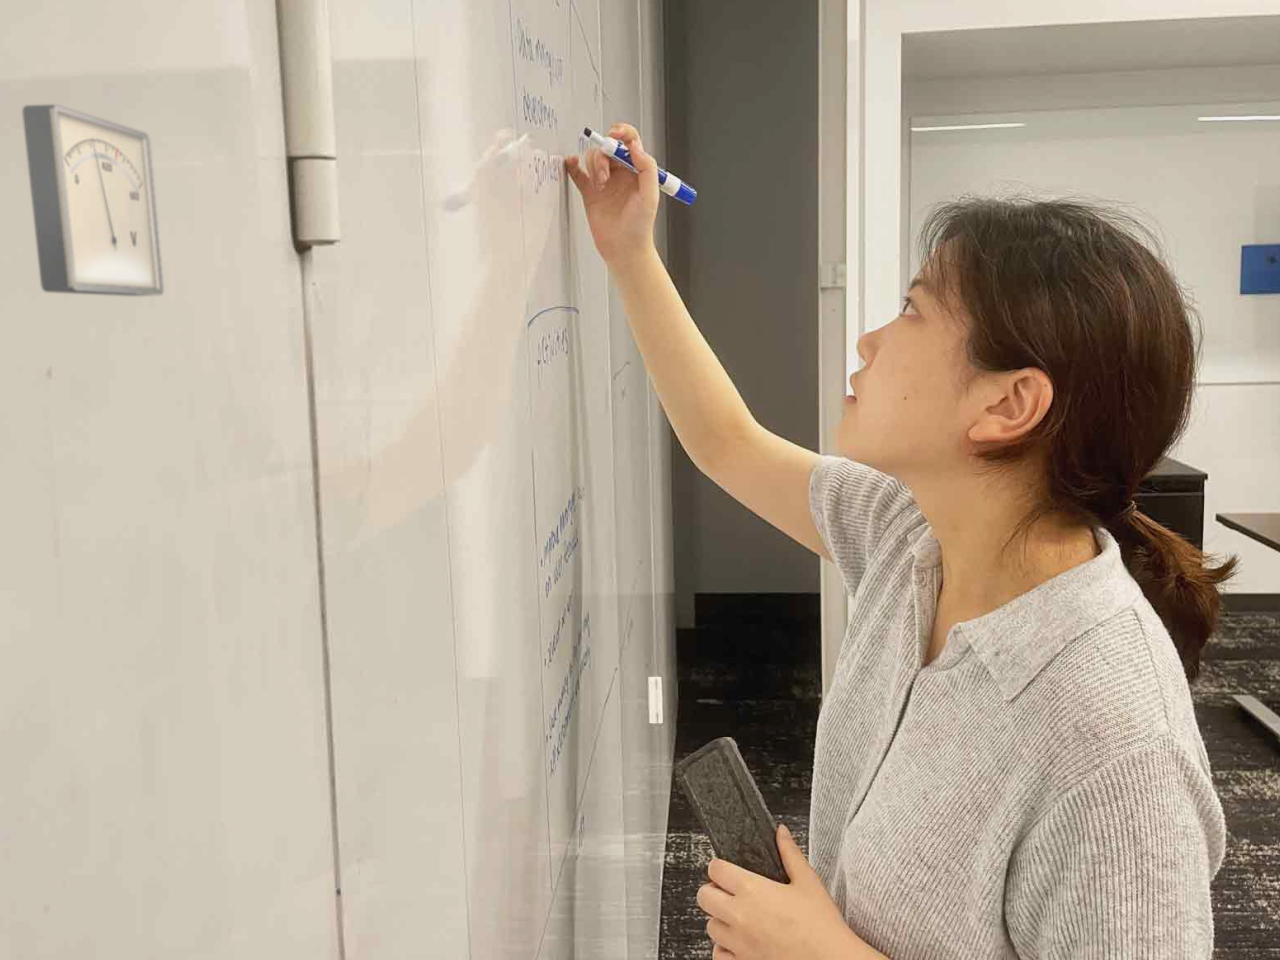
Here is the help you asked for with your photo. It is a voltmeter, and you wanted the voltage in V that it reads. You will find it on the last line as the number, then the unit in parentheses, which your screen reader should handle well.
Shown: 300 (V)
